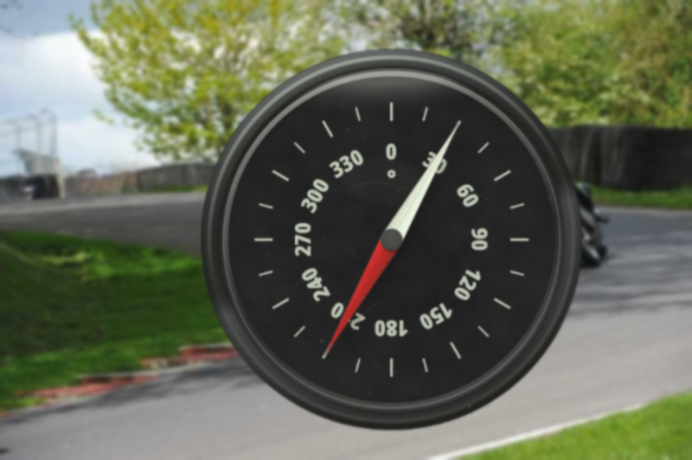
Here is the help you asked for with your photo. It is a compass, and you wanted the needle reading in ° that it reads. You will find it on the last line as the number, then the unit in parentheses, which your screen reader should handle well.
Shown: 210 (°)
